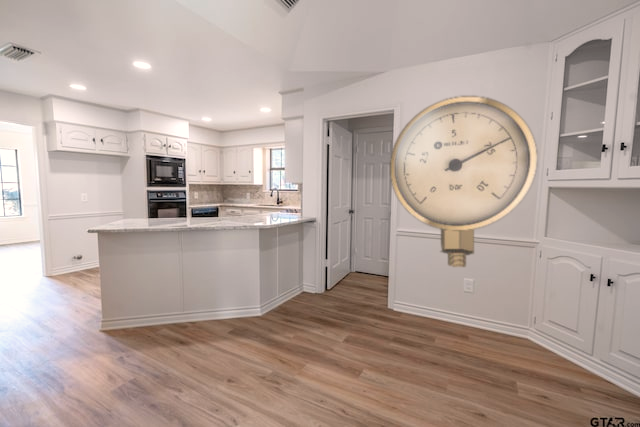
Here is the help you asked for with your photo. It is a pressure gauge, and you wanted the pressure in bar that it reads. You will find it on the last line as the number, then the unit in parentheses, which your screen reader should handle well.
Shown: 7.5 (bar)
